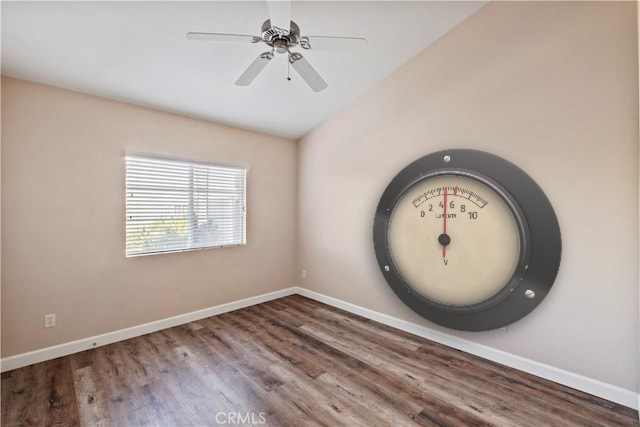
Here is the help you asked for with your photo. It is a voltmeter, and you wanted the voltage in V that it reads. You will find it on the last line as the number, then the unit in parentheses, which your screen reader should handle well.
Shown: 5 (V)
